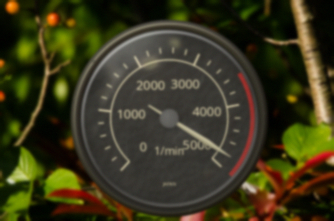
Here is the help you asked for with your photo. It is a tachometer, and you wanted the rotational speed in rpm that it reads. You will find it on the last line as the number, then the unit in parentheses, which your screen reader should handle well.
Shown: 4800 (rpm)
